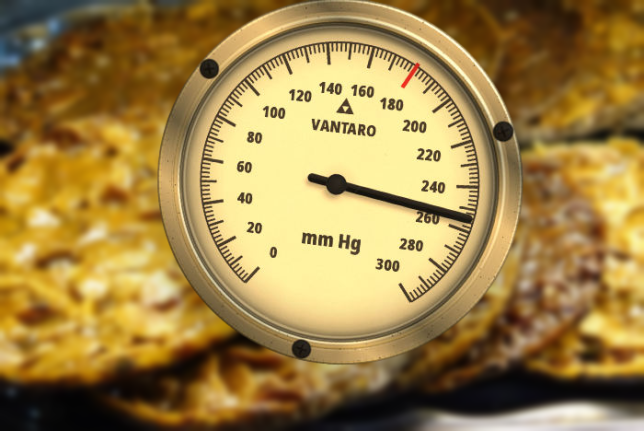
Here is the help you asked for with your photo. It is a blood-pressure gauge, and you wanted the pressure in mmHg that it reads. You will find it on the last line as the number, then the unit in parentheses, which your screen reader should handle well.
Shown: 254 (mmHg)
